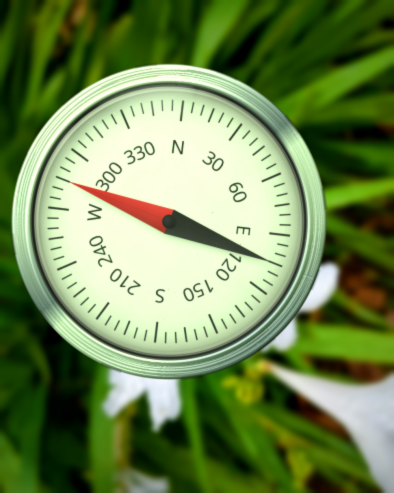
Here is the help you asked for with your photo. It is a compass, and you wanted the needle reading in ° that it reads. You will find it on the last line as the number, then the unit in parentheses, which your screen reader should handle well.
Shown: 285 (°)
